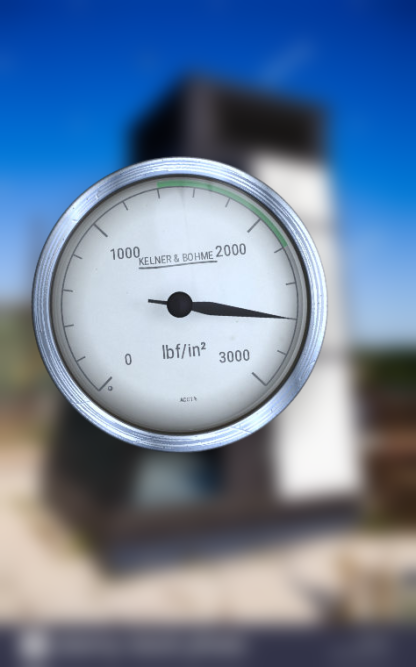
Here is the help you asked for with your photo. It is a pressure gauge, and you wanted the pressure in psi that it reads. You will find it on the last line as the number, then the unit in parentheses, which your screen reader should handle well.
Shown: 2600 (psi)
